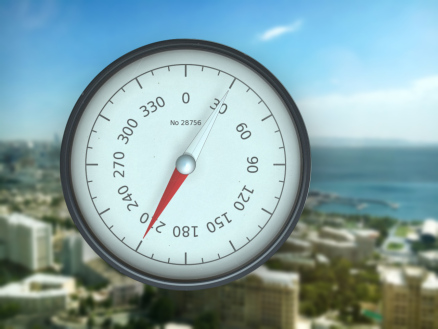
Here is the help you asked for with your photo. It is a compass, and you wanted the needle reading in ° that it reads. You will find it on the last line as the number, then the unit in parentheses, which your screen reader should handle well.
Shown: 210 (°)
